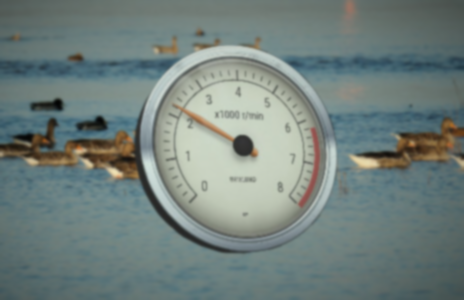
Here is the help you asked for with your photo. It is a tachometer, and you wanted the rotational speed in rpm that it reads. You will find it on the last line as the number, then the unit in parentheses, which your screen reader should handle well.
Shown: 2200 (rpm)
